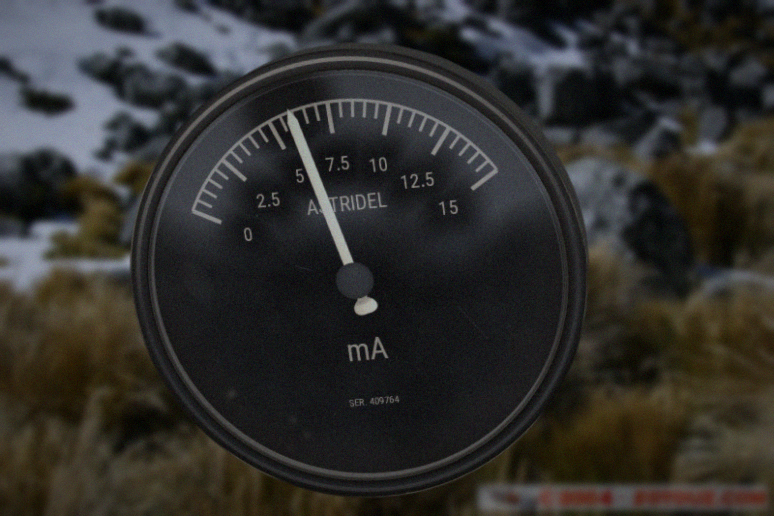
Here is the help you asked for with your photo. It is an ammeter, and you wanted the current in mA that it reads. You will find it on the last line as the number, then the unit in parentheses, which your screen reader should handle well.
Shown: 6 (mA)
